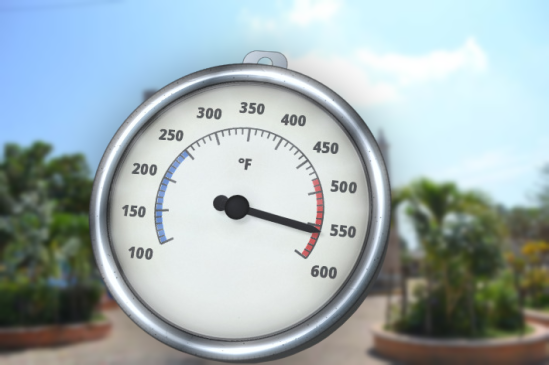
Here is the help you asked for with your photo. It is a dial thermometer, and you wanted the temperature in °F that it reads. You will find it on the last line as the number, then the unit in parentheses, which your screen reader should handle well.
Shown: 560 (°F)
